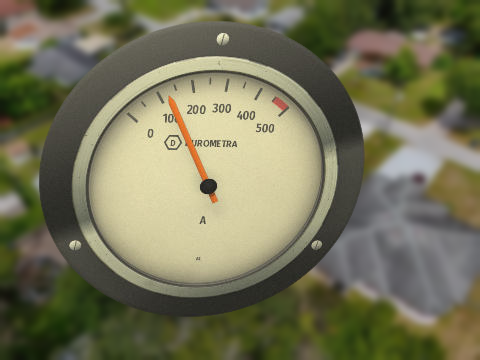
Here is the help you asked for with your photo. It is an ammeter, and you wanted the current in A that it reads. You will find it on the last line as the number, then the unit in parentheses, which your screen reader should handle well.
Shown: 125 (A)
